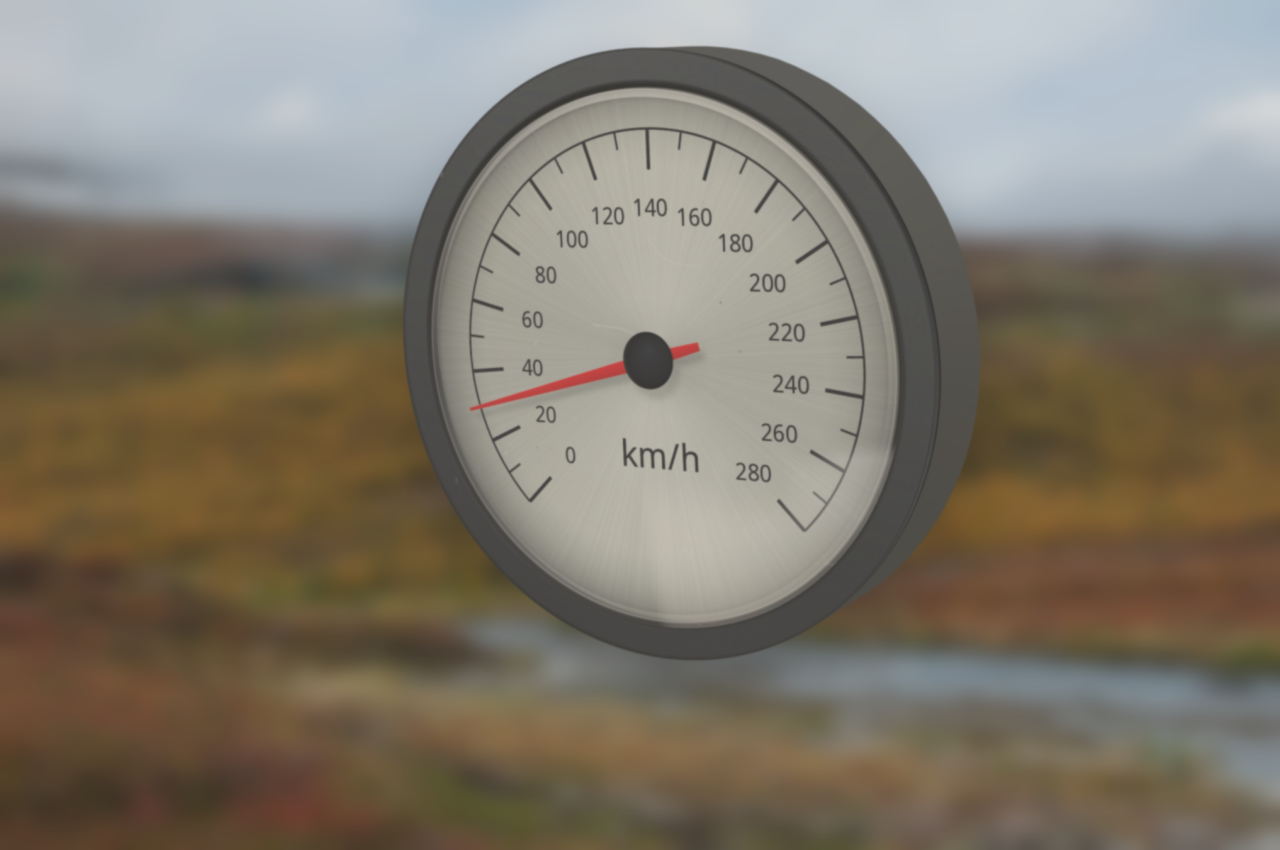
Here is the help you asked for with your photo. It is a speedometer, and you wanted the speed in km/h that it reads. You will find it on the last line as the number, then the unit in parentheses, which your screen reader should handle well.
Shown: 30 (km/h)
